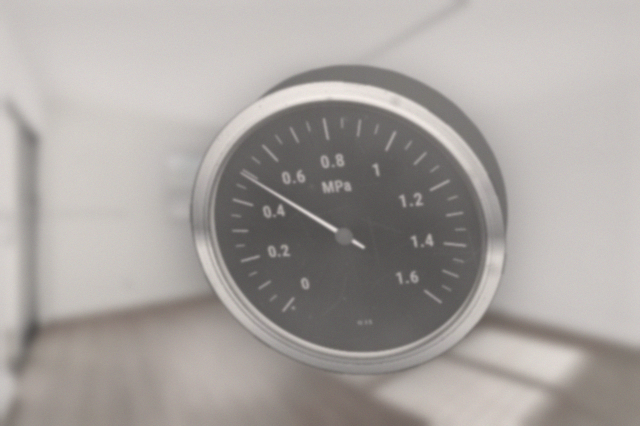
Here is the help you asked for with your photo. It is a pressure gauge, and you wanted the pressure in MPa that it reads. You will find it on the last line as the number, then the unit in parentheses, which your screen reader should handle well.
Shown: 0.5 (MPa)
